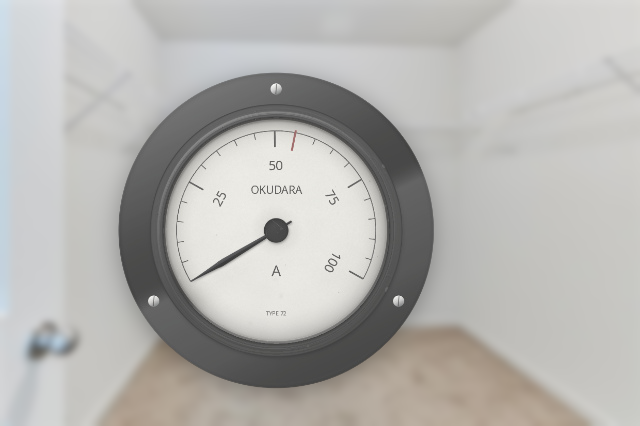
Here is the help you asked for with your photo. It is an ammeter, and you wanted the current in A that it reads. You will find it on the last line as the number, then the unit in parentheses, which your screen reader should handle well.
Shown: 0 (A)
